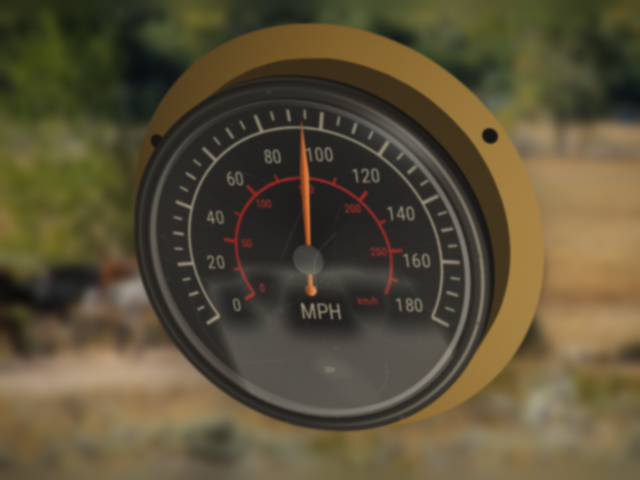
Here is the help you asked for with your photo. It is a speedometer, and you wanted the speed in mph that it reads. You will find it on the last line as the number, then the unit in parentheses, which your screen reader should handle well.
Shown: 95 (mph)
